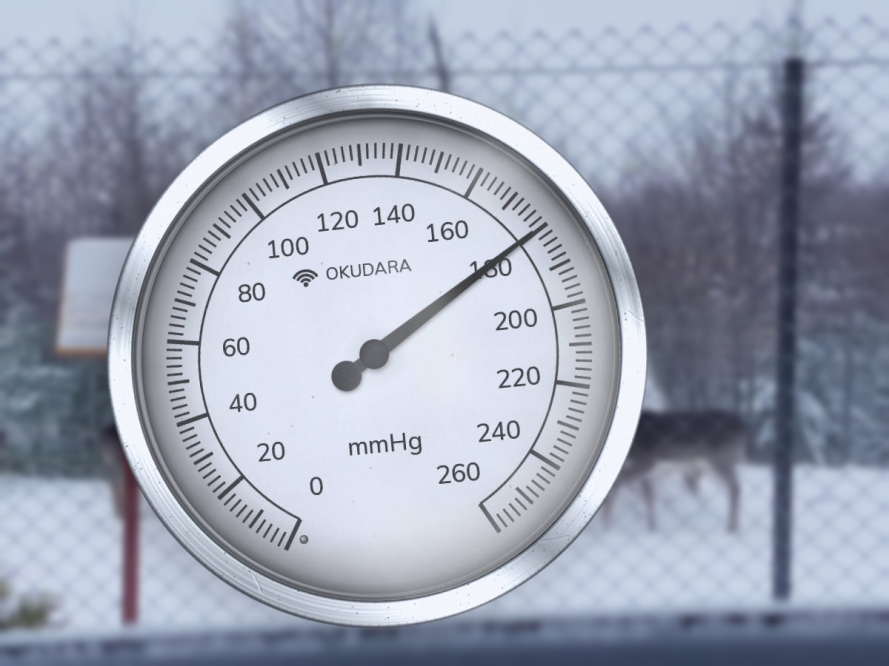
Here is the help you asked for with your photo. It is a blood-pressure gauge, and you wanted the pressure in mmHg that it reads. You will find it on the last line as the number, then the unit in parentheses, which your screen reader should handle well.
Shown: 180 (mmHg)
